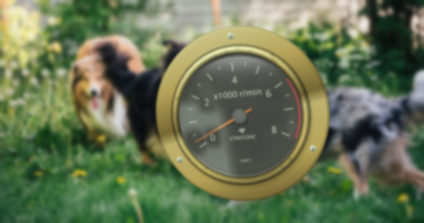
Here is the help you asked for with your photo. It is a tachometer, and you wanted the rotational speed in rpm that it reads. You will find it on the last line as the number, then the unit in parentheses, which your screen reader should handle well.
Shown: 250 (rpm)
